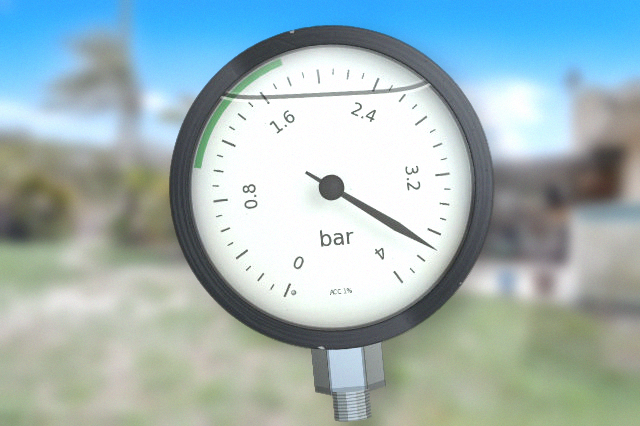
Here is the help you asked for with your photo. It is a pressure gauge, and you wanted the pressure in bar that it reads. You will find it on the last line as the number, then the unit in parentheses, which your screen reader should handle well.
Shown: 3.7 (bar)
